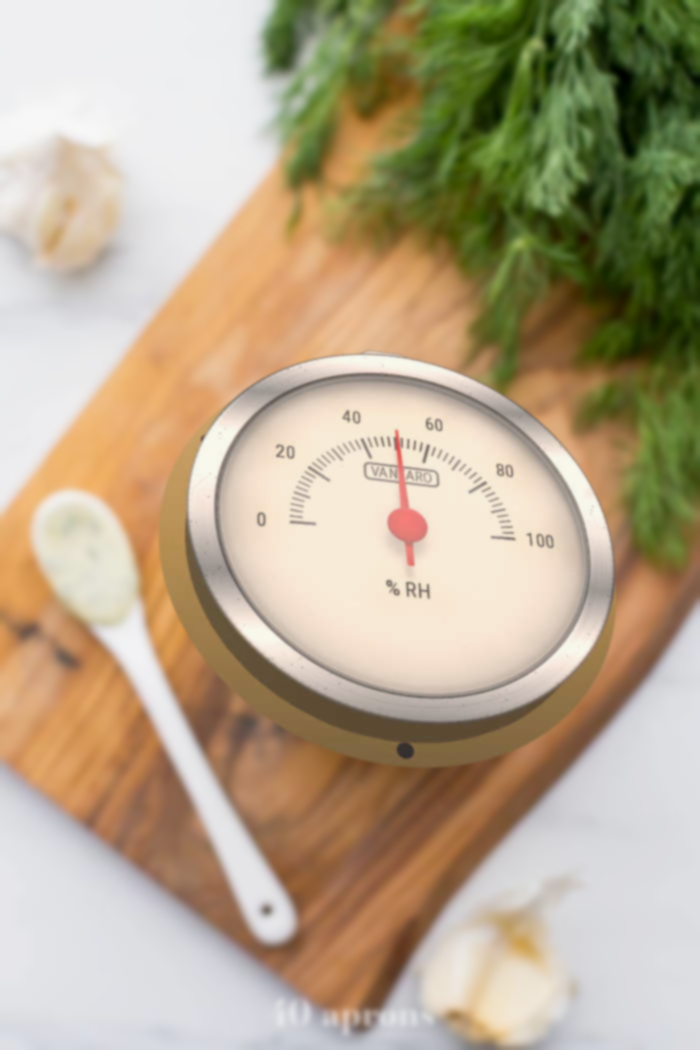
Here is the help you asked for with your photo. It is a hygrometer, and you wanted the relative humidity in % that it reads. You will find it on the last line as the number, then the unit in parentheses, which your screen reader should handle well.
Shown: 50 (%)
